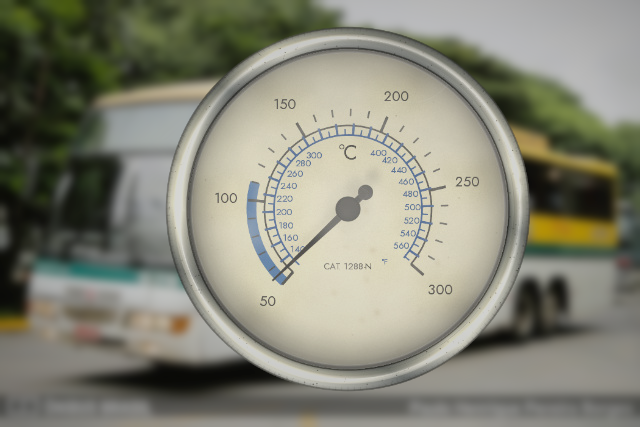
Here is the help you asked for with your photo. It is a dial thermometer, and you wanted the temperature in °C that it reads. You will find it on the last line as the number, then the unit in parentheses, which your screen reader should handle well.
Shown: 55 (°C)
